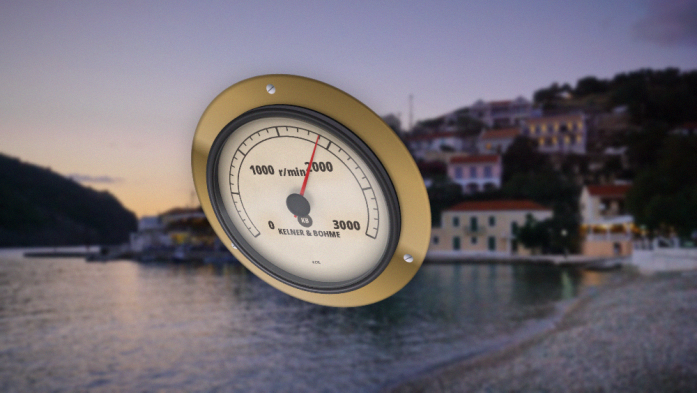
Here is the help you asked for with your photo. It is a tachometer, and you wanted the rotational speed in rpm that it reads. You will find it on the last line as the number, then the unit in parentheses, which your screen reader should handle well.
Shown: 1900 (rpm)
